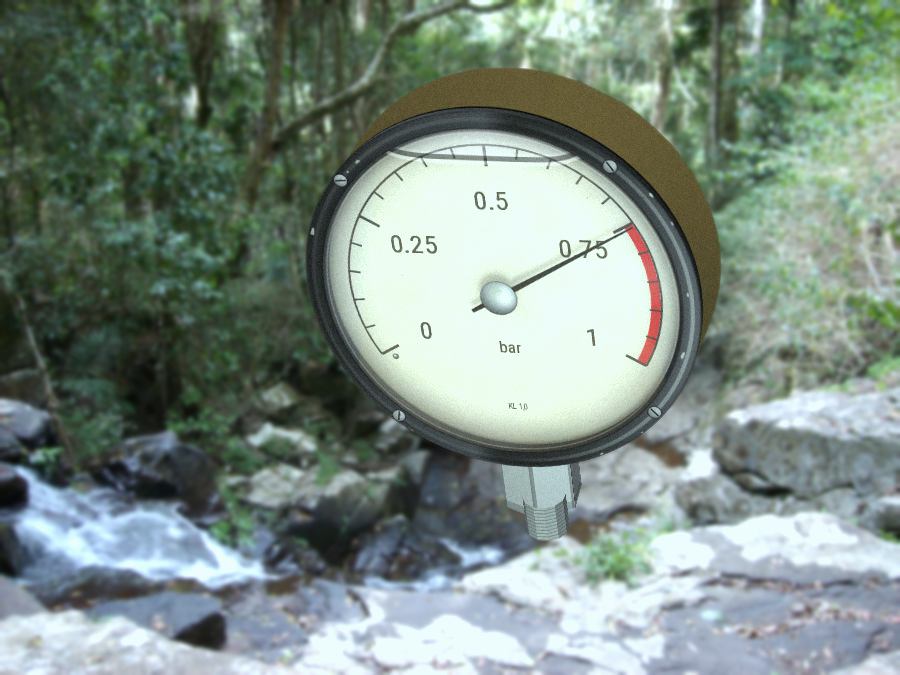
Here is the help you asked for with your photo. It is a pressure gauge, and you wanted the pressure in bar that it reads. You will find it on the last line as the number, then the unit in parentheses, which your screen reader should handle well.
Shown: 0.75 (bar)
